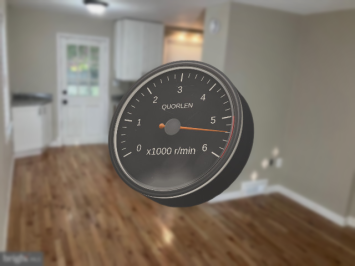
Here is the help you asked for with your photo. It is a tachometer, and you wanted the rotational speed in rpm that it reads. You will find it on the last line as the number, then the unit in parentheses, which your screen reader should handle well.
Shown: 5400 (rpm)
